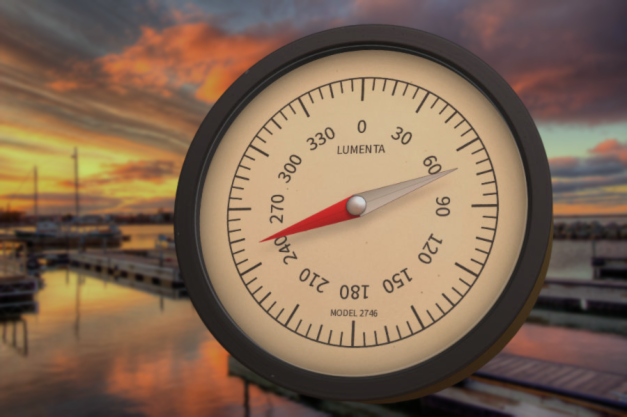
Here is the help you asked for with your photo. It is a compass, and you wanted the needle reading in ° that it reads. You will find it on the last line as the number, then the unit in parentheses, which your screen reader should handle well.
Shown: 250 (°)
